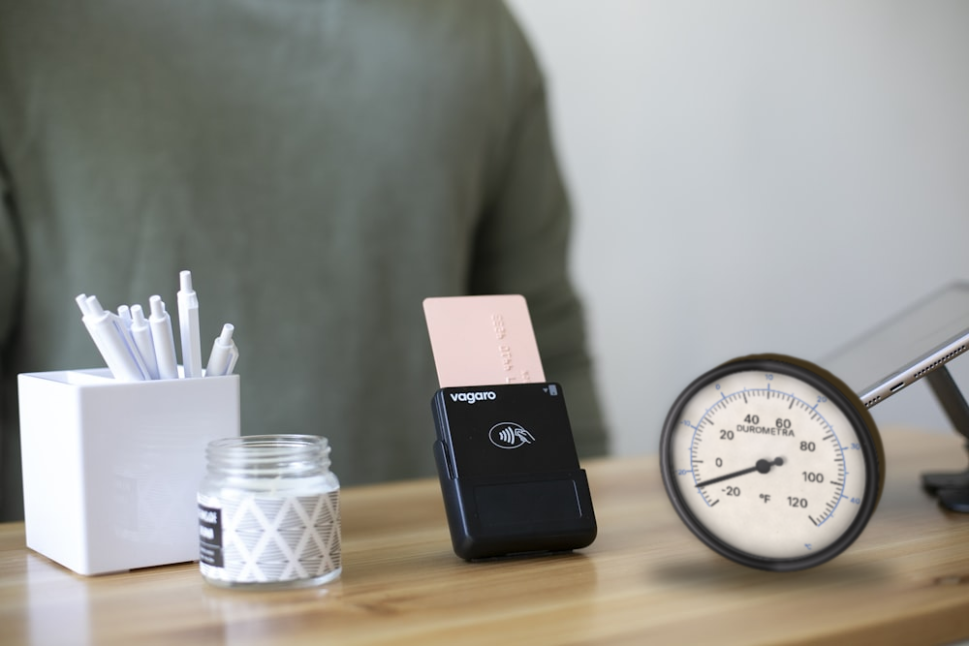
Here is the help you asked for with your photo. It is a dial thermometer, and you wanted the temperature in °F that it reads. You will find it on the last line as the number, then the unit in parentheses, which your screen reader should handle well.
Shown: -10 (°F)
